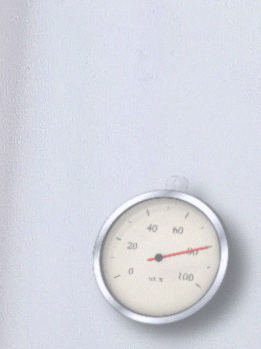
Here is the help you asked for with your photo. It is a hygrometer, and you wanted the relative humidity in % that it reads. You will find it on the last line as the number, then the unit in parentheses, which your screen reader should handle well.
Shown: 80 (%)
